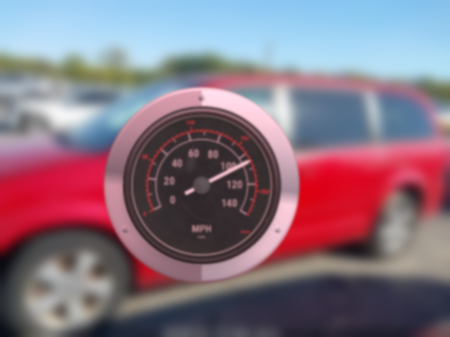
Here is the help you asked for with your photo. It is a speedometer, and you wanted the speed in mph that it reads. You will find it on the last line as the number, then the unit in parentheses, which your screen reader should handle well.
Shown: 105 (mph)
